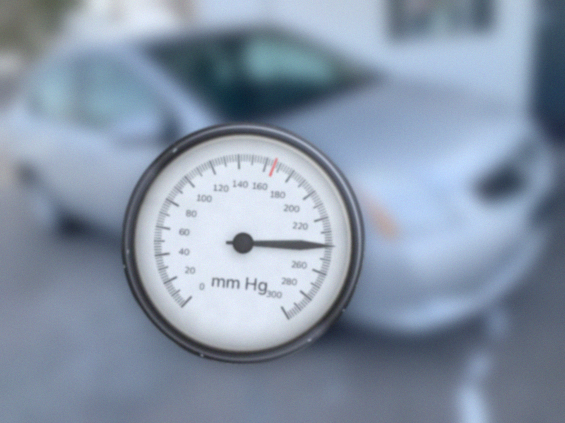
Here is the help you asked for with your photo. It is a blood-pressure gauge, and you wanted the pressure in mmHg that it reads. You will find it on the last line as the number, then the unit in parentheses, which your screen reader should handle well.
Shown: 240 (mmHg)
